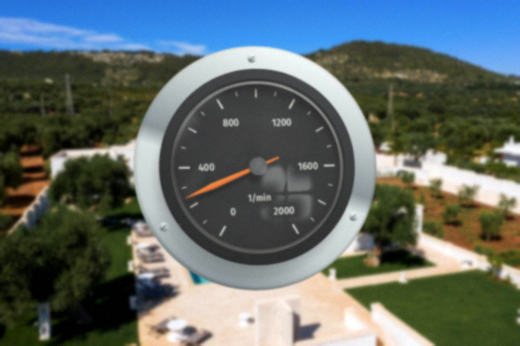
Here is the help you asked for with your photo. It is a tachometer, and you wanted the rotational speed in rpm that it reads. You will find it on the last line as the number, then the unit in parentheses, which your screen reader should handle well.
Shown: 250 (rpm)
